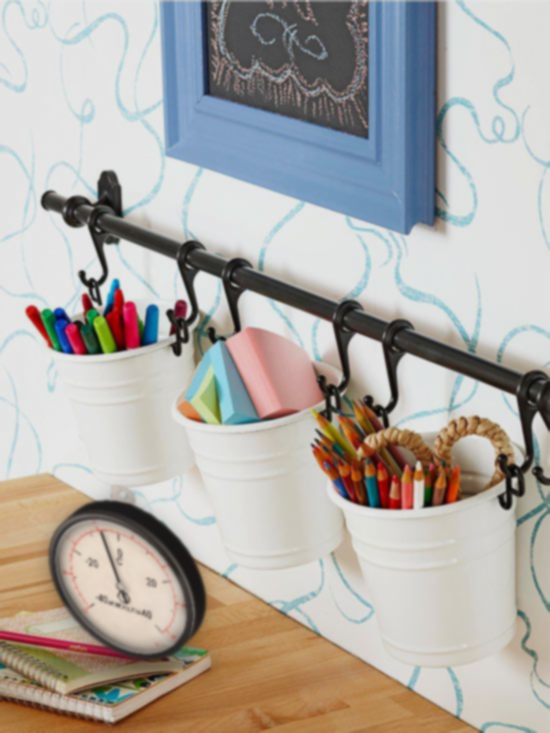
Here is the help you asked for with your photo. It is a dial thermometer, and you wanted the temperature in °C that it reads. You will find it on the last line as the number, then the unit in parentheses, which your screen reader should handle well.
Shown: -5 (°C)
